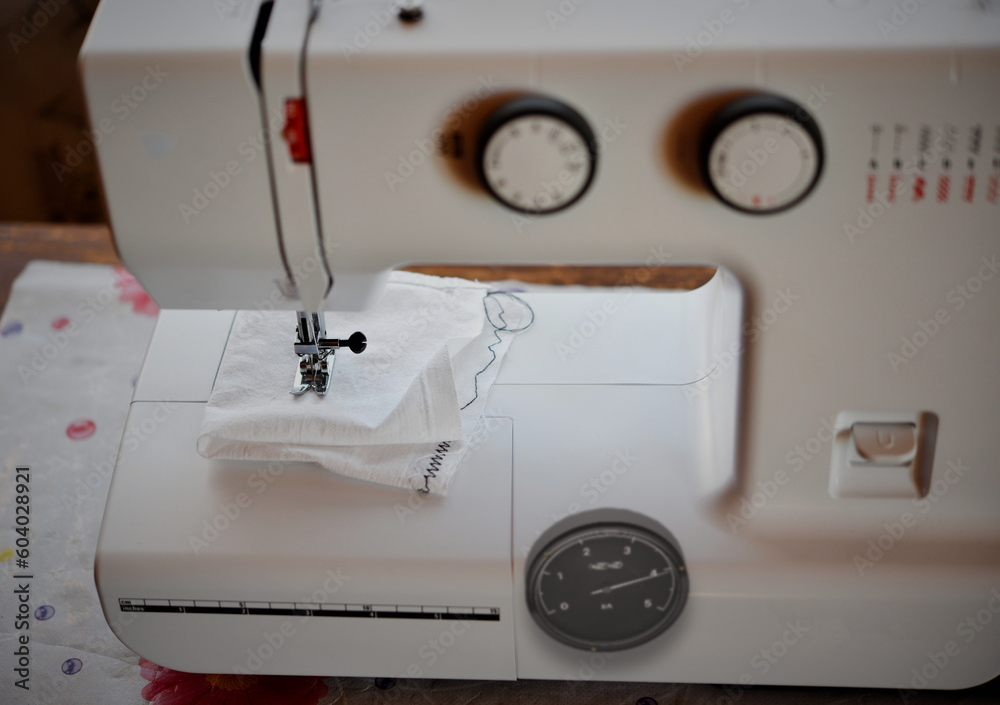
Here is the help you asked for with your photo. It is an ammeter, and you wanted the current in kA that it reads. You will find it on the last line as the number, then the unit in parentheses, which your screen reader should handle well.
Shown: 4 (kA)
